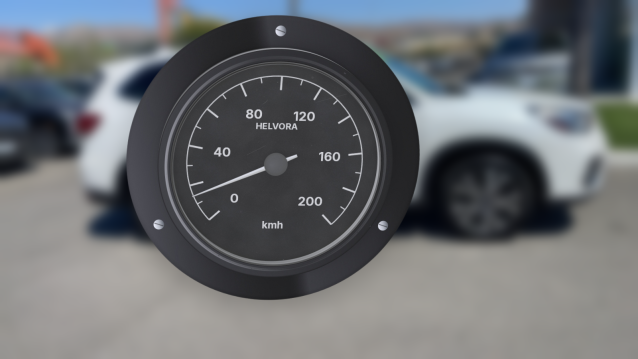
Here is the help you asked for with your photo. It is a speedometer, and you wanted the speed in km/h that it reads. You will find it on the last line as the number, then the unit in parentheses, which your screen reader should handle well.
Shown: 15 (km/h)
